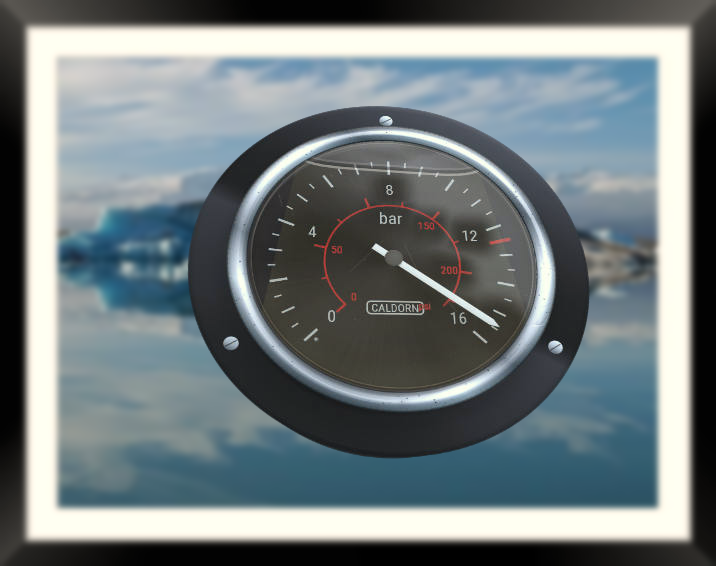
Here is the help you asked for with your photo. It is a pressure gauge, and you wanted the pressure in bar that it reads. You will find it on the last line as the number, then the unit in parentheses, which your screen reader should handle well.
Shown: 15.5 (bar)
